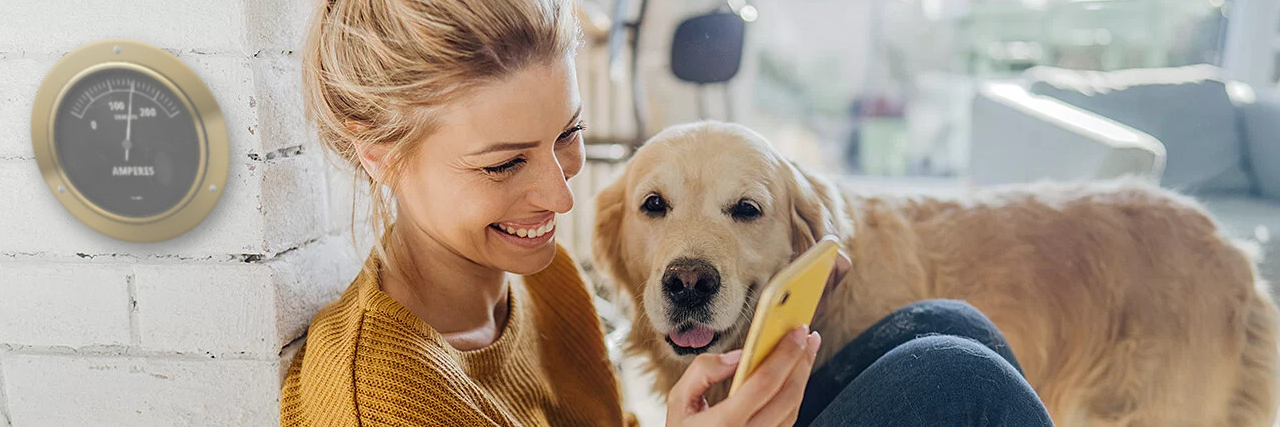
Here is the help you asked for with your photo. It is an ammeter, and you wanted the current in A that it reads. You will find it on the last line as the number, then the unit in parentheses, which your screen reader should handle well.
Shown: 150 (A)
